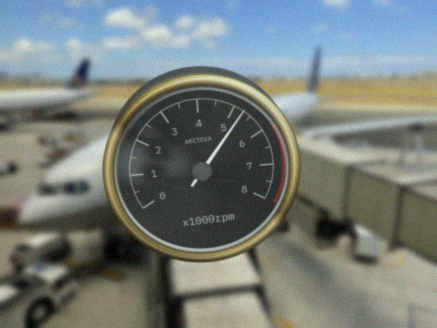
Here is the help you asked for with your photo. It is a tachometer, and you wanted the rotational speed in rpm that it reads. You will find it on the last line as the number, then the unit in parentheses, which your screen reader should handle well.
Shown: 5250 (rpm)
